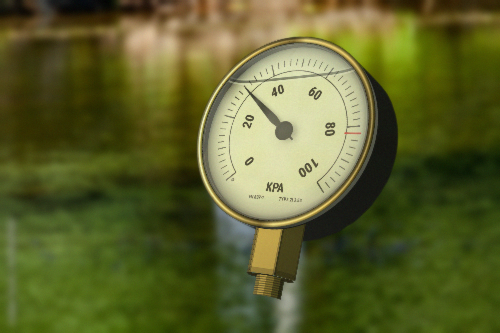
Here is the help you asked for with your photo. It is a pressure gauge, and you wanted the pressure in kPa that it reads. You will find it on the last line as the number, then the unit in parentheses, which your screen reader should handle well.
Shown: 30 (kPa)
